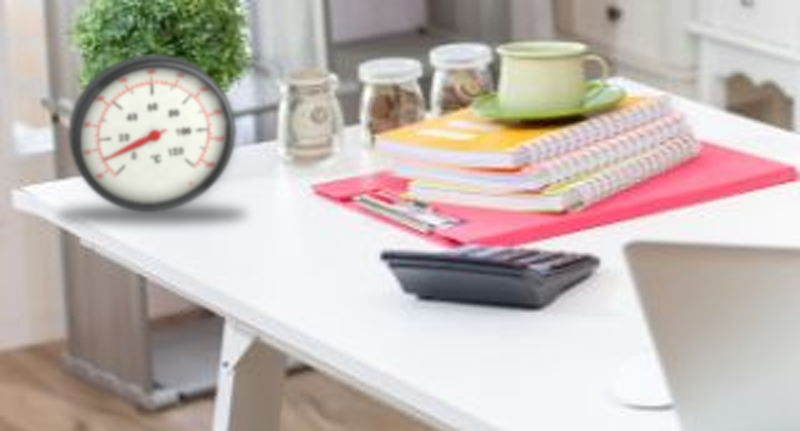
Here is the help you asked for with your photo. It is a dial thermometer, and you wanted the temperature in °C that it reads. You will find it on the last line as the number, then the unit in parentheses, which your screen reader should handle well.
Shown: 10 (°C)
